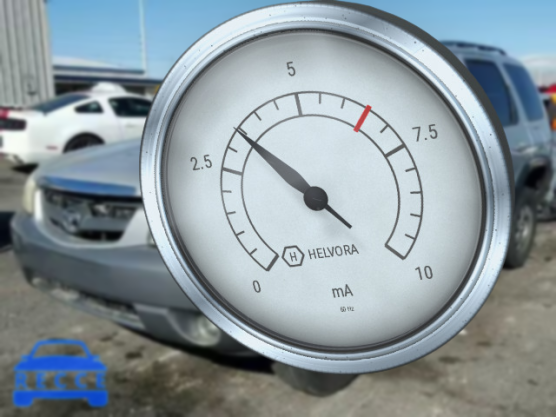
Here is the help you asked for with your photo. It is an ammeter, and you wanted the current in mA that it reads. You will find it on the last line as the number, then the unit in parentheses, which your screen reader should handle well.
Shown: 3.5 (mA)
